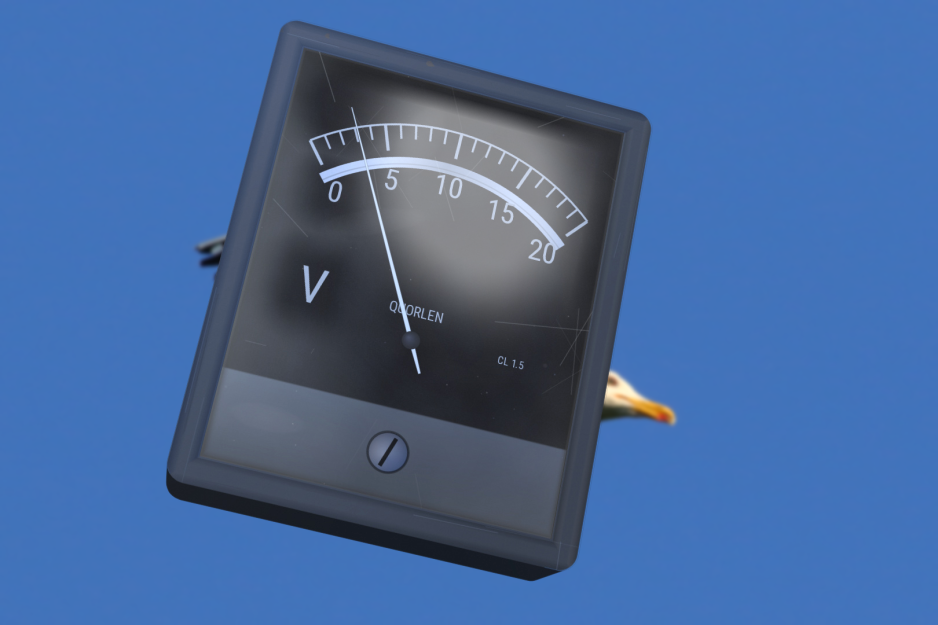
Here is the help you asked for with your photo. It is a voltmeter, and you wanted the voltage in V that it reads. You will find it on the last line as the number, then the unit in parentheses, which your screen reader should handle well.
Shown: 3 (V)
